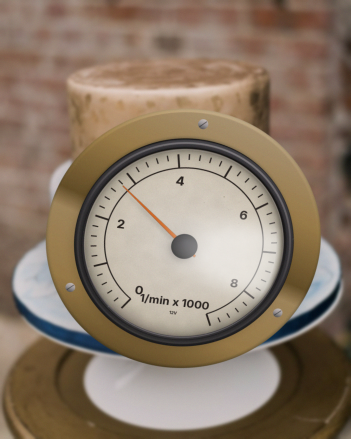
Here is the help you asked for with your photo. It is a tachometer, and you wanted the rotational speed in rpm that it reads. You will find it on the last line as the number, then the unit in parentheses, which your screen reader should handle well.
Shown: 2800 (rpm)
